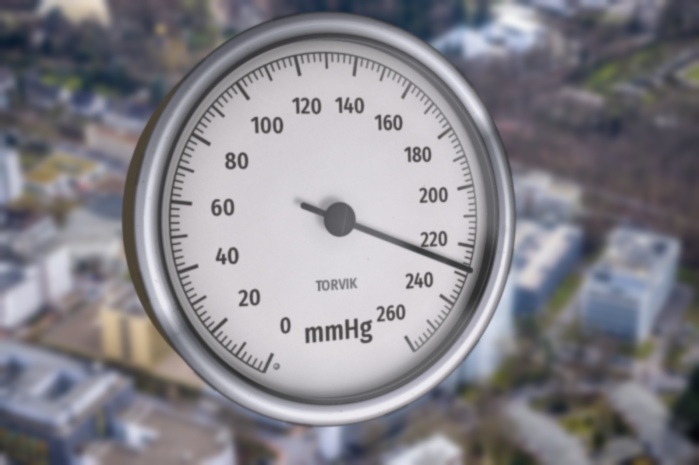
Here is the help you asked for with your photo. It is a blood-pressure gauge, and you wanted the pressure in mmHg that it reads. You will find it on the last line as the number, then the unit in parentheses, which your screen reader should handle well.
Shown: 228 (mmHg)
